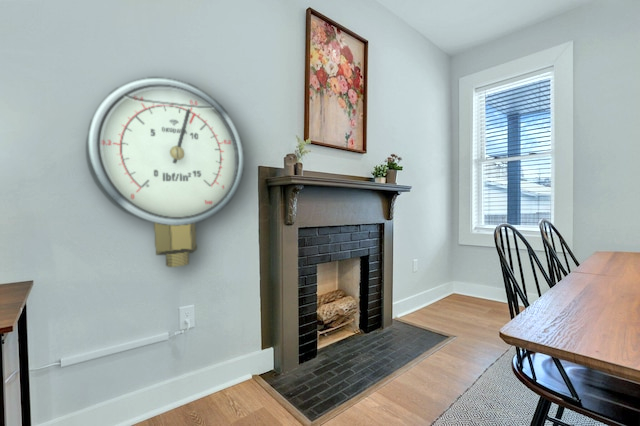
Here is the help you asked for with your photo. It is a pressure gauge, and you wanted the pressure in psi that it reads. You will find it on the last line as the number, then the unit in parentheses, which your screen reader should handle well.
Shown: 8.5 (psi)
